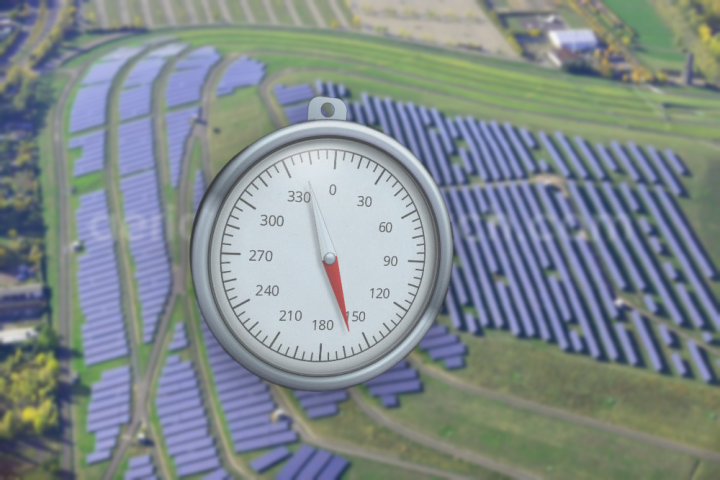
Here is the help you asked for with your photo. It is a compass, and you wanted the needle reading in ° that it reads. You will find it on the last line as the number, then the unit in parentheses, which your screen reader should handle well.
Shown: 160 (°)
